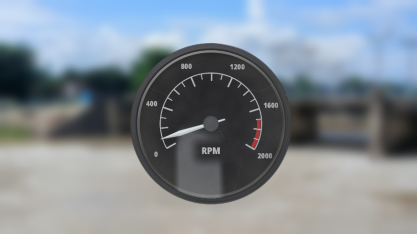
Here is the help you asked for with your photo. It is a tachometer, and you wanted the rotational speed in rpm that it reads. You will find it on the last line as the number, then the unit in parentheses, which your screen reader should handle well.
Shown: 100 (rpm)
